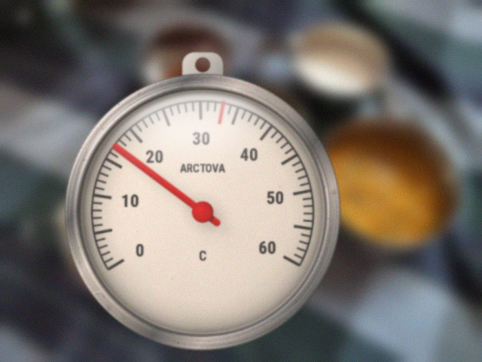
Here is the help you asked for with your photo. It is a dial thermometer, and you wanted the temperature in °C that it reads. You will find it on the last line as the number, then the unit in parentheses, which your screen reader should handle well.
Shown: 17 (°C)
